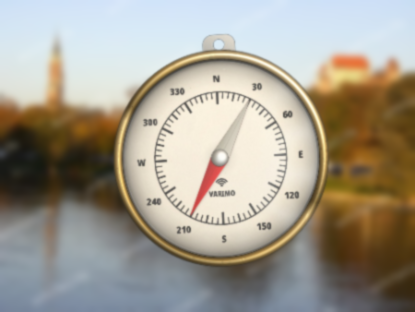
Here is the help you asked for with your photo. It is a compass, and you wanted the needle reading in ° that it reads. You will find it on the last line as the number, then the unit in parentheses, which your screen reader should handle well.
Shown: 210 (°)
